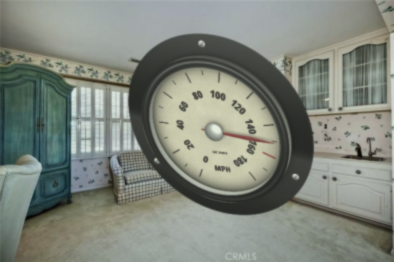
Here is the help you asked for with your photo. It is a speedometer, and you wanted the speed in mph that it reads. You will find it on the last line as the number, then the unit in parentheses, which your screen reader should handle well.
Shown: 150 (mph)
